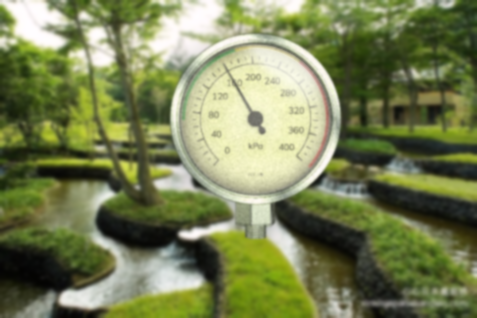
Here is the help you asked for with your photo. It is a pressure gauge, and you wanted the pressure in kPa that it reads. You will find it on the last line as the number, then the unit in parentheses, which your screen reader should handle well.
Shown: 160 (kPa)
